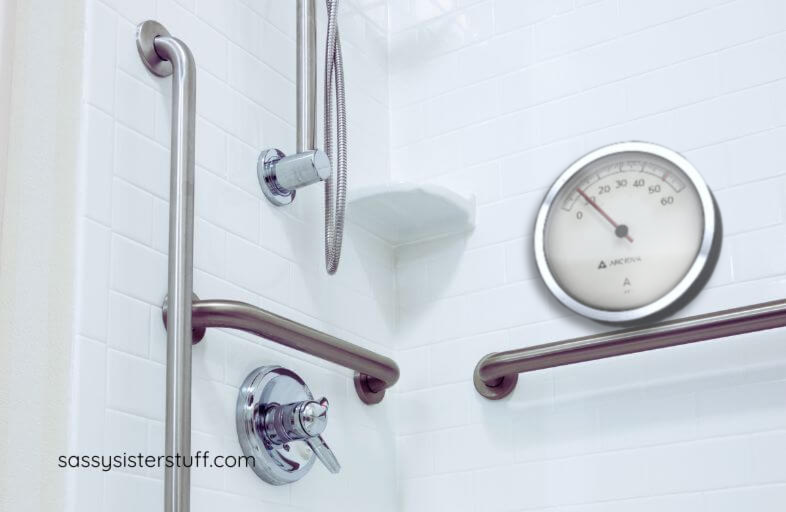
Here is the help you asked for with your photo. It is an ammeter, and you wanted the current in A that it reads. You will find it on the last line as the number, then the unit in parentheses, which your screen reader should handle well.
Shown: 10 (A)
